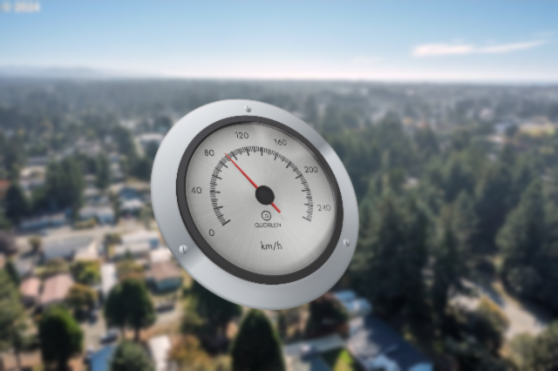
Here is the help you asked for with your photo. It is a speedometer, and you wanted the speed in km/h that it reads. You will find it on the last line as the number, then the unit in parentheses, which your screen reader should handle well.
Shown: 90 (km/h)
